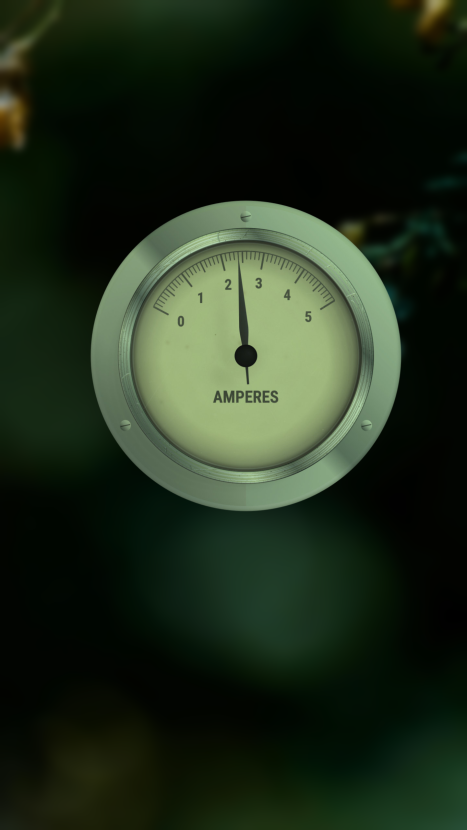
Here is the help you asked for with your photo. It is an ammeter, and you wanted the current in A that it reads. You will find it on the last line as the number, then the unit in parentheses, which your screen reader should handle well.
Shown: 2.4 (A)
